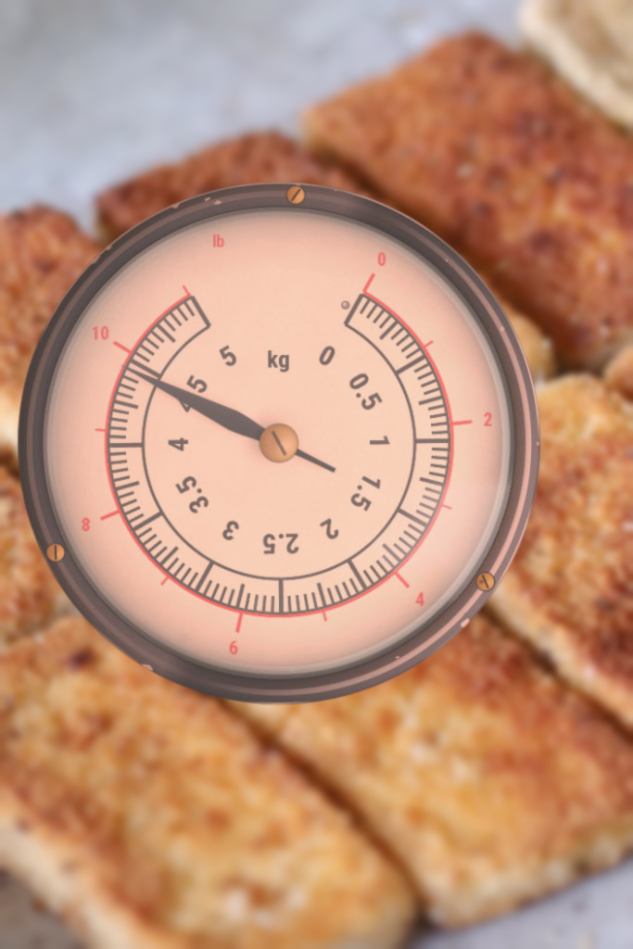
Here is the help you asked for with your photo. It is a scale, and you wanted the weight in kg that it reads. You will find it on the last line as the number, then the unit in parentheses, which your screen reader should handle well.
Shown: 4.45 (kg)
